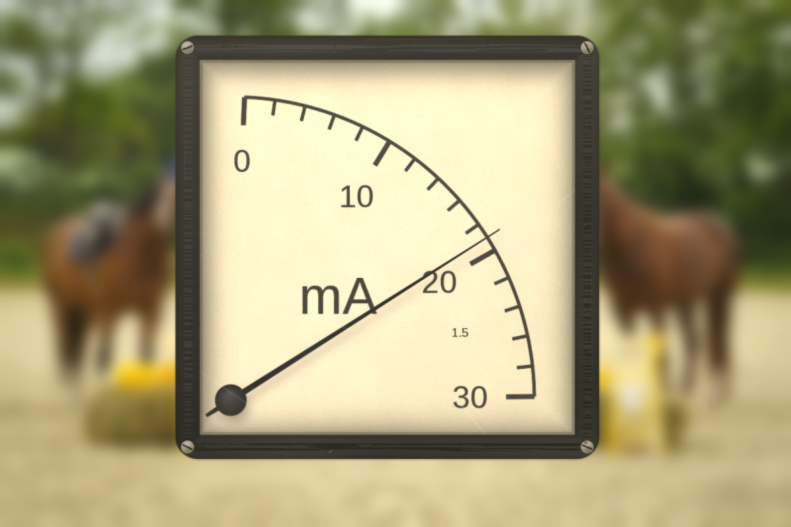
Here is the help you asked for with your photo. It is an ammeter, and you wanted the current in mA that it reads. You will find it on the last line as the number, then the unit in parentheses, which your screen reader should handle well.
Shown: 19 (mA)
